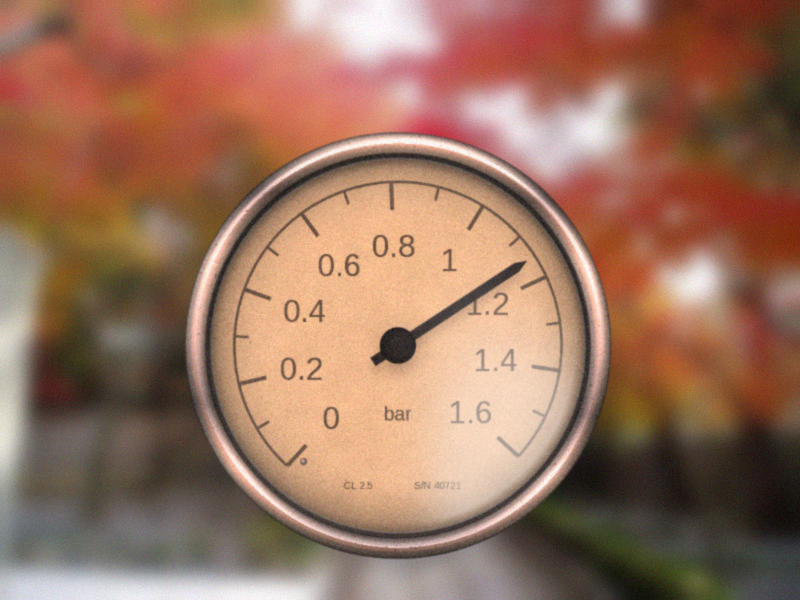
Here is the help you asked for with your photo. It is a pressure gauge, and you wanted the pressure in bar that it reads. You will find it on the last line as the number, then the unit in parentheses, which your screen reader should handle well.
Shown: 1.15 (bar)
